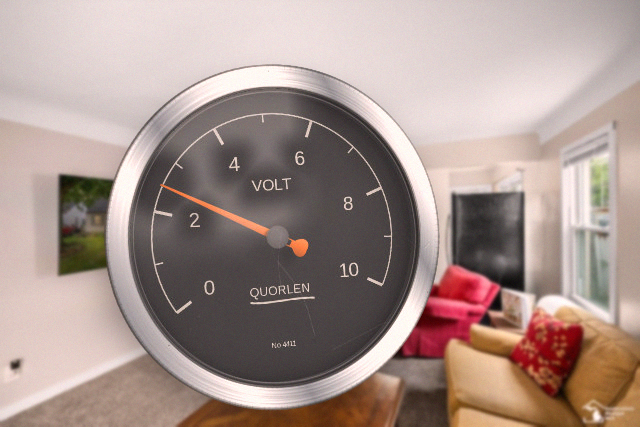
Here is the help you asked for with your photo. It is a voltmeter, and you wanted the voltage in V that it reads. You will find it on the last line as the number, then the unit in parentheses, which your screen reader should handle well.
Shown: 2.5 (V)
